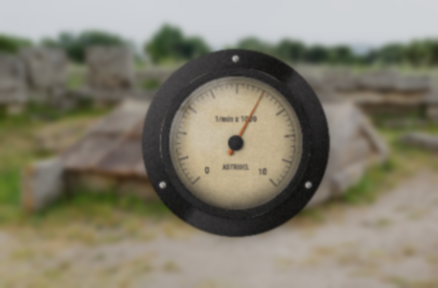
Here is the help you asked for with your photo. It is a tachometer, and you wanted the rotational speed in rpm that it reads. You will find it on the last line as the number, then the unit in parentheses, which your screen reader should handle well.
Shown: 6000 (rpm)
